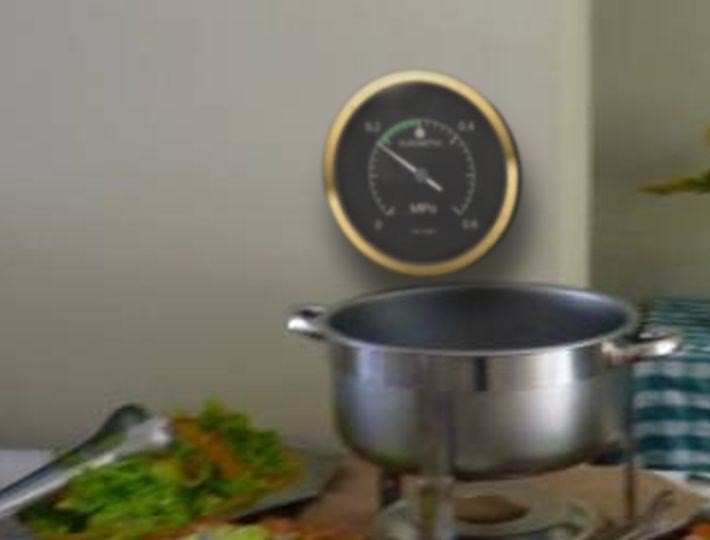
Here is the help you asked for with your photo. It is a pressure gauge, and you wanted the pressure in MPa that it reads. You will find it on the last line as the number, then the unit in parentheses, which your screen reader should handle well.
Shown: 0.18 (MPa)
